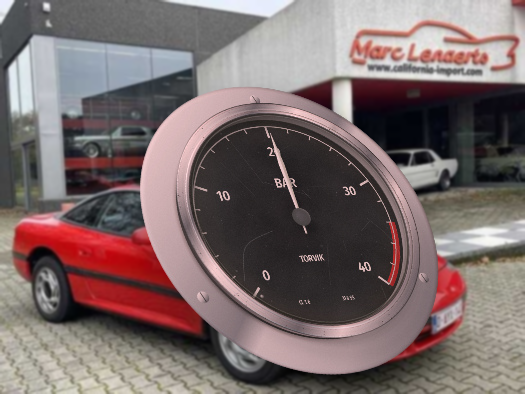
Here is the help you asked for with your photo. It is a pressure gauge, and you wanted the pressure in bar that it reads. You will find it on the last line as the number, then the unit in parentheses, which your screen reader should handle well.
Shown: 20 (bar)
